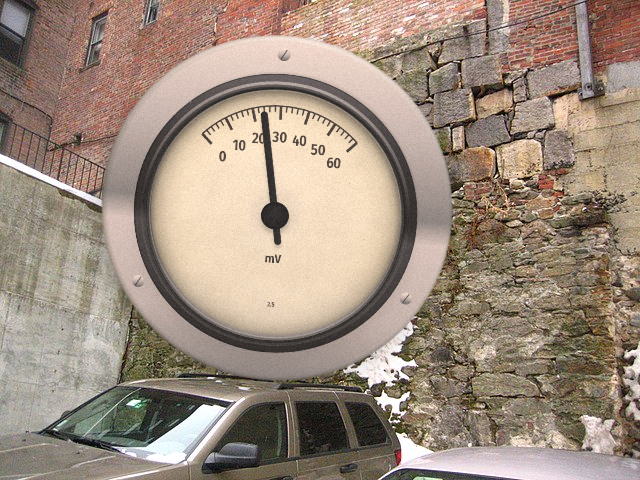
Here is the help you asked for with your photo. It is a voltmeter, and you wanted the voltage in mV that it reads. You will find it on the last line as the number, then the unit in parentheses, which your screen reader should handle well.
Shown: 24 (mV)
